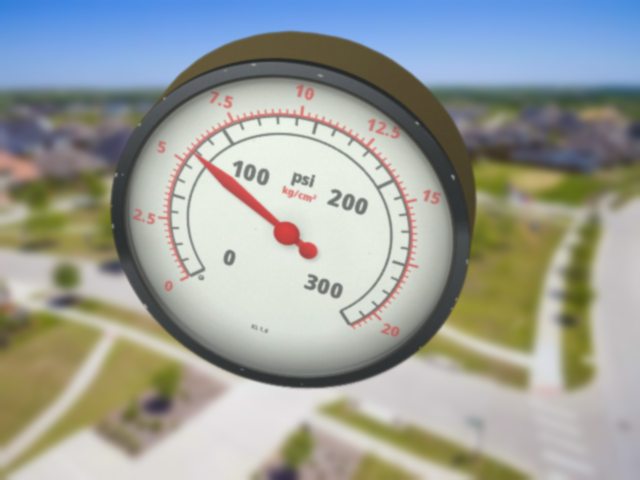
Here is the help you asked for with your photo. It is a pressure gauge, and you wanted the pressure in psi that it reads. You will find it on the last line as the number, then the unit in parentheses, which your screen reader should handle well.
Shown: 80 (psi)
